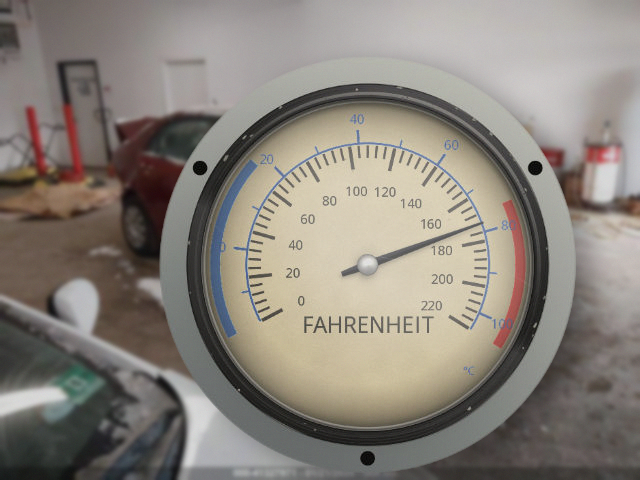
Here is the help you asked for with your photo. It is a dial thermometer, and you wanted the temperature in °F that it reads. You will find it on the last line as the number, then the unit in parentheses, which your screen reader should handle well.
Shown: 172 (°F)
